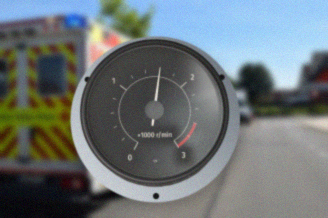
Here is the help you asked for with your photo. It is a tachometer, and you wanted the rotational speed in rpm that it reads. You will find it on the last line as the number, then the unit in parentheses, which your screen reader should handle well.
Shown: 1600 (rpm)
